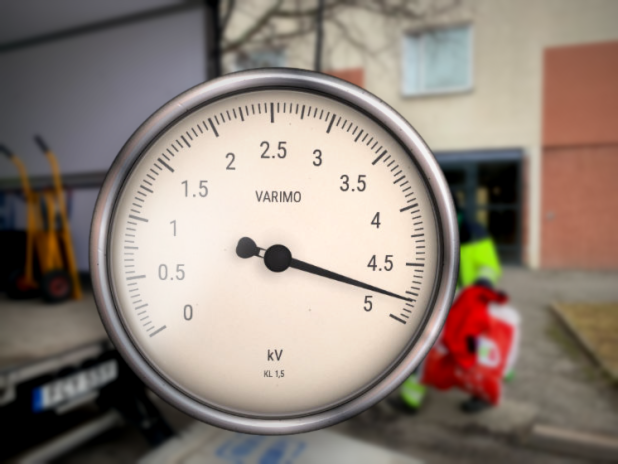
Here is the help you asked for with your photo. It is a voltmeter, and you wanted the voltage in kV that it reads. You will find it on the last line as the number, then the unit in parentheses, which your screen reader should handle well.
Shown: 4.8 (kV)
